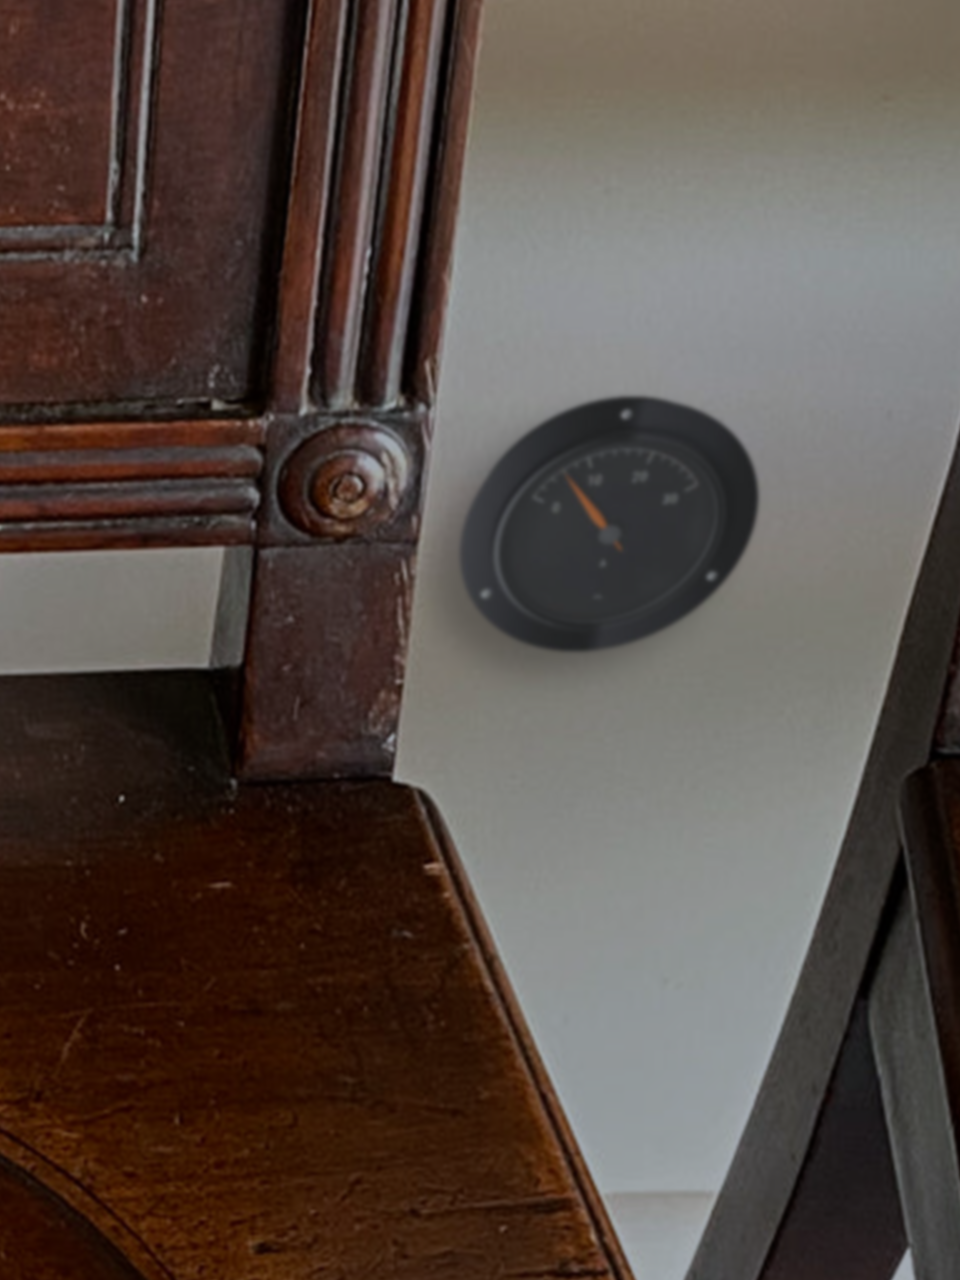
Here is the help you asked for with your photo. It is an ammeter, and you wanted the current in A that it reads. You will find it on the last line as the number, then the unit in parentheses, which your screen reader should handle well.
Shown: 6 (A)
